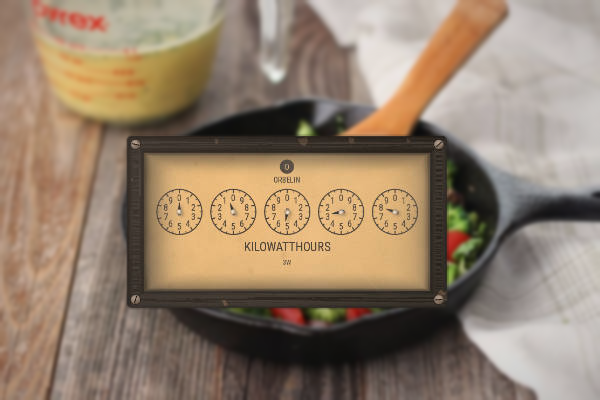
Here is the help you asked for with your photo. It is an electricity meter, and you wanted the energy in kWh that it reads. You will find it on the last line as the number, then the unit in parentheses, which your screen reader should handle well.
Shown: 528 (kWh)
